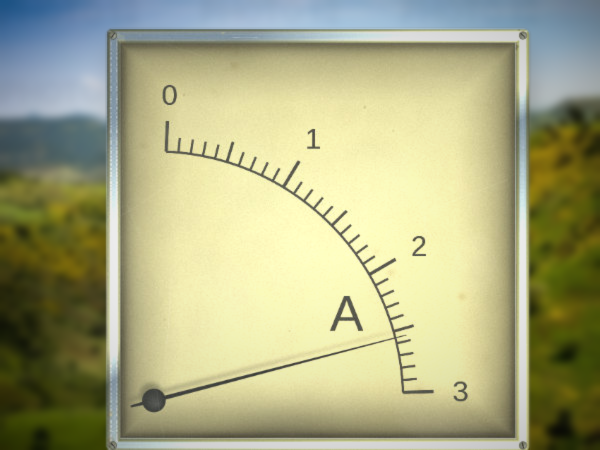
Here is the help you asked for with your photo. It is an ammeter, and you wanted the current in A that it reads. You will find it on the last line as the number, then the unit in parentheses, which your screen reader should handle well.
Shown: 2.55 (A)
